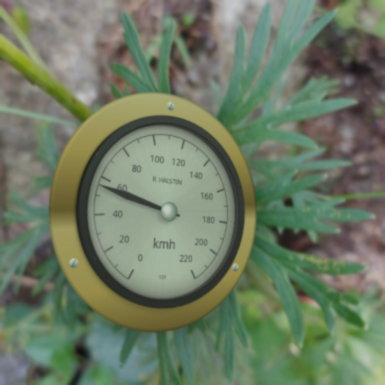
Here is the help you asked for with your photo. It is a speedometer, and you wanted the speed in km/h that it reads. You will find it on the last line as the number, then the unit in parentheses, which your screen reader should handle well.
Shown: 55 (km/h)
